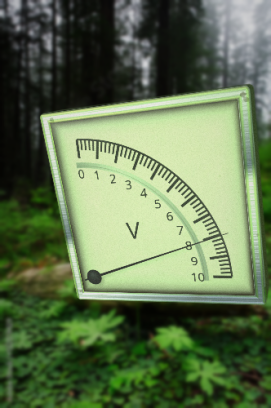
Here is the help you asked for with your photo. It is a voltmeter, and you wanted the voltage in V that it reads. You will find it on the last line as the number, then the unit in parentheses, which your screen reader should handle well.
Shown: 8 (V)
